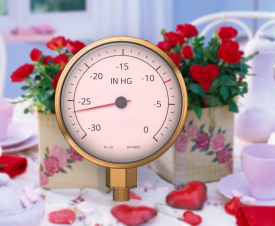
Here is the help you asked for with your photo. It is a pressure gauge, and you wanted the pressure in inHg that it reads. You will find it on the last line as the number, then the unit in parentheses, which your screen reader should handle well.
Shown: -26.5 (inHg)
